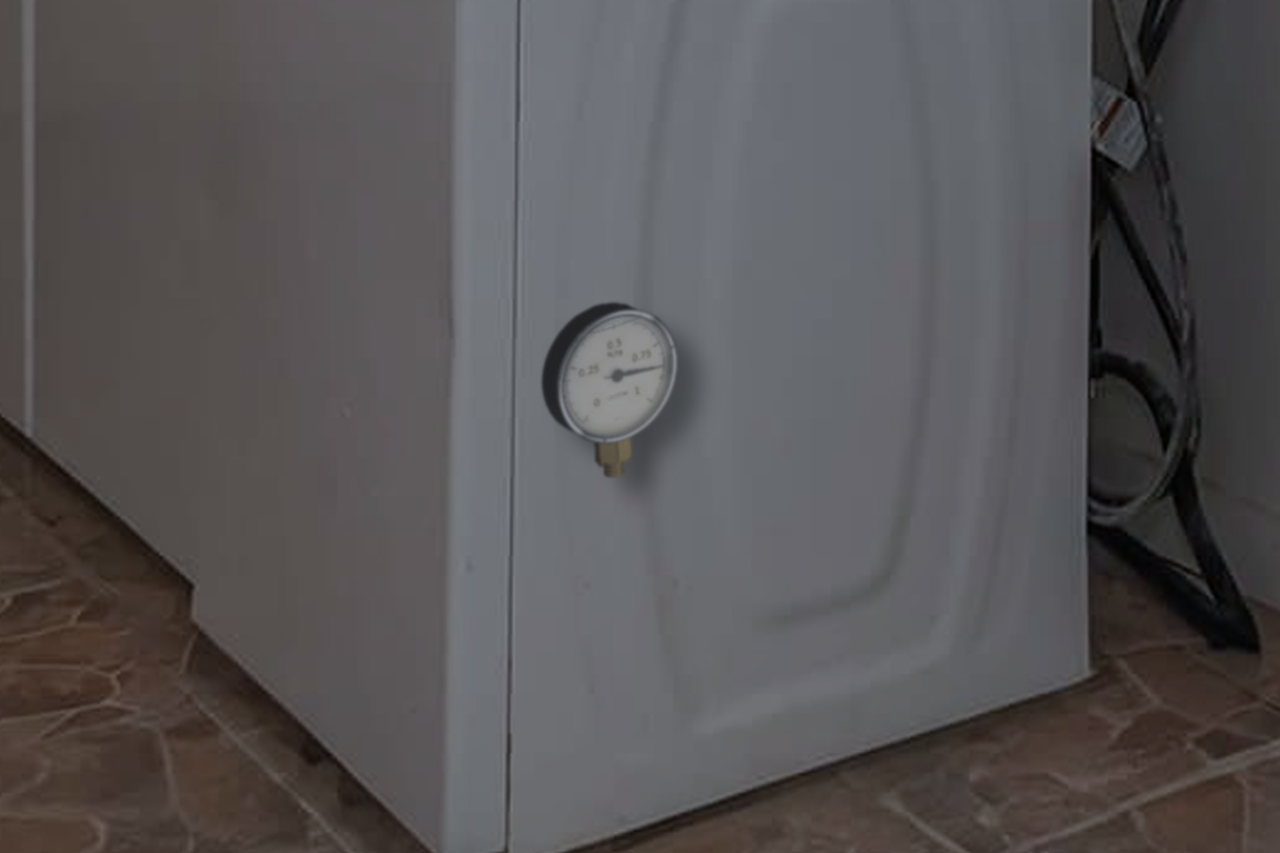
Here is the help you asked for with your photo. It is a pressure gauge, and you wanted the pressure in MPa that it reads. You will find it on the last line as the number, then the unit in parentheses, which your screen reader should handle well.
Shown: 0.85 (MPa)
